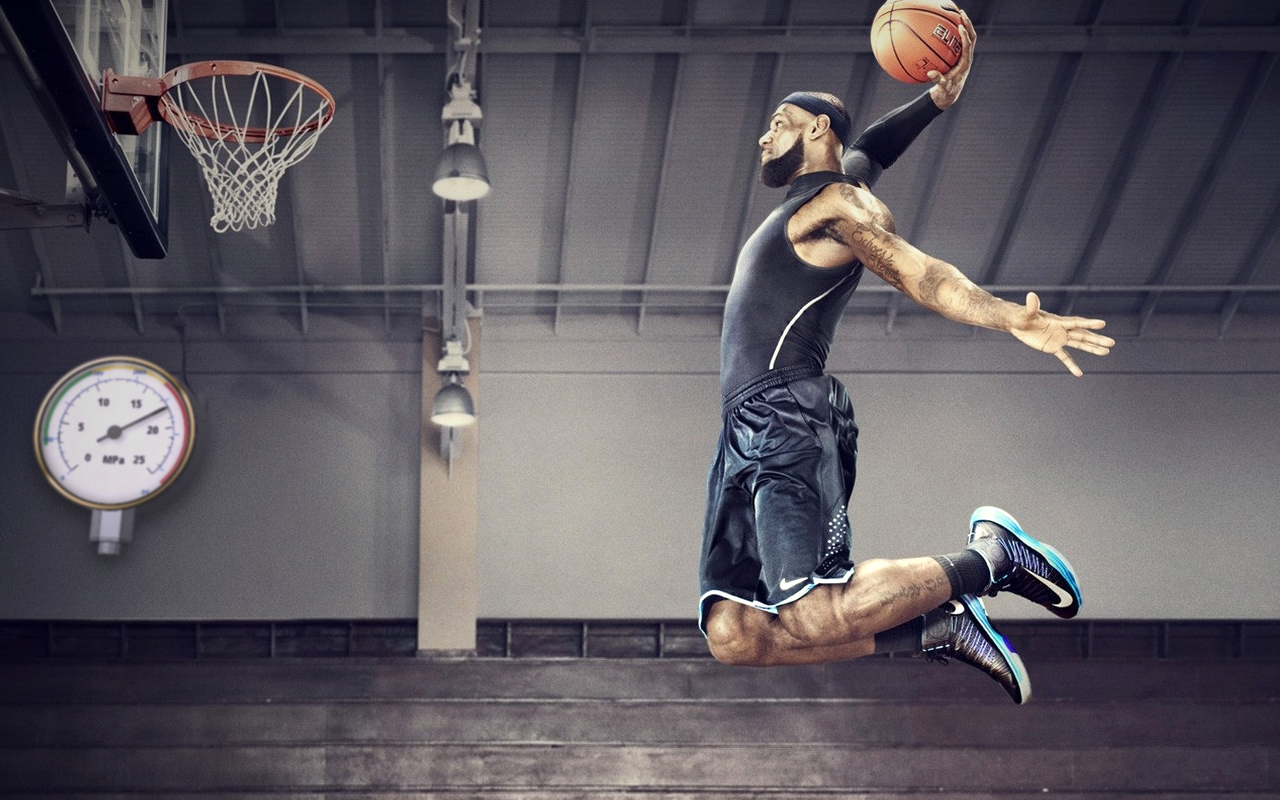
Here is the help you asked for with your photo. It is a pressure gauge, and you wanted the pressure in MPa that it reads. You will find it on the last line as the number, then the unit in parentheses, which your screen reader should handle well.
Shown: 18 (MPa)
